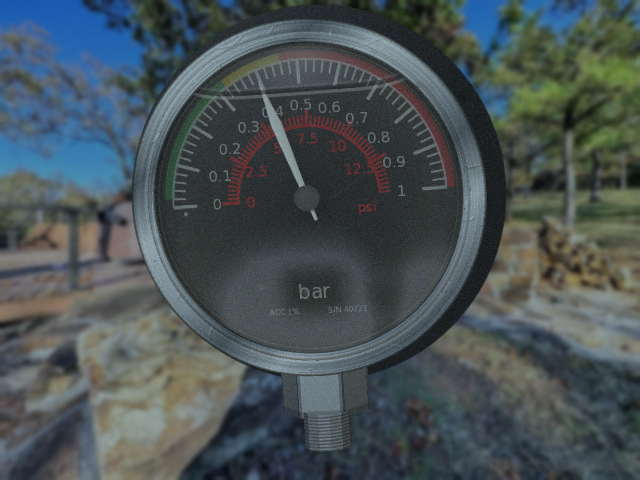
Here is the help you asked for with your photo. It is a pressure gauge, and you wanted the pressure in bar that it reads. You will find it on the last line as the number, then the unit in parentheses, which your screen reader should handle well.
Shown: 0.4 (bar)
